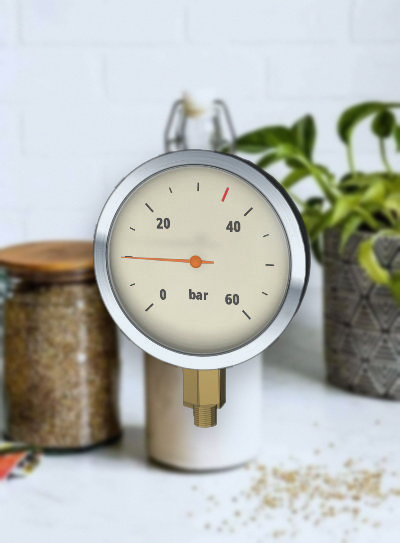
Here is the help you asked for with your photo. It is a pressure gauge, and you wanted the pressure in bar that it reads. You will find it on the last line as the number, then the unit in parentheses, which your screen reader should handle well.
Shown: 10 (bar)
